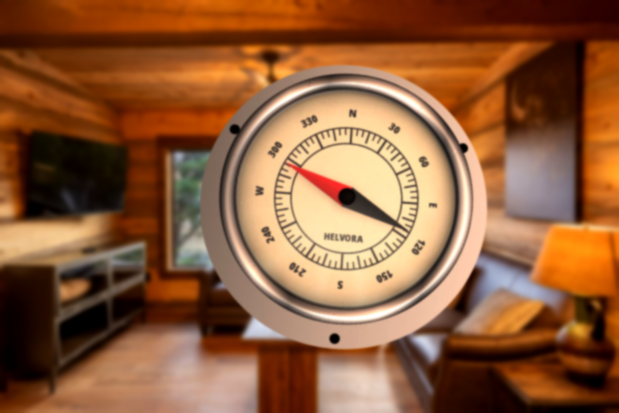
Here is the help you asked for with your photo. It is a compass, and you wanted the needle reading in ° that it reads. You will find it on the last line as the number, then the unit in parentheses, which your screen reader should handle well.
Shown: 295 (°)
